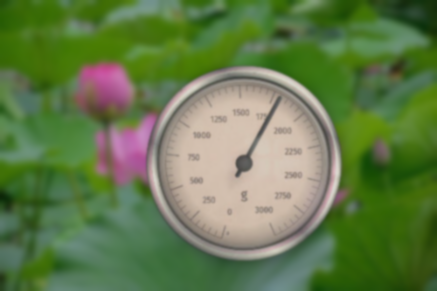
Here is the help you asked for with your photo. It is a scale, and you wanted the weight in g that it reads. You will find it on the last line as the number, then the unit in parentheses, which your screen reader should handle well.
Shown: 1800 (g)
